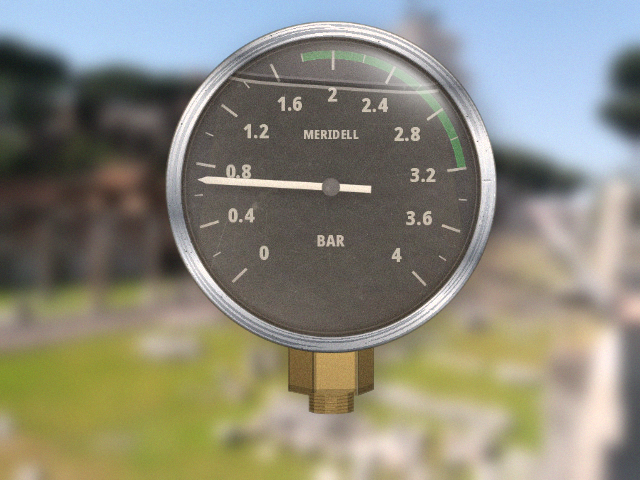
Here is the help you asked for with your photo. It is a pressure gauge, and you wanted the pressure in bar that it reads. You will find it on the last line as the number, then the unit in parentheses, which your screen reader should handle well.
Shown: 0.7 (bar)
